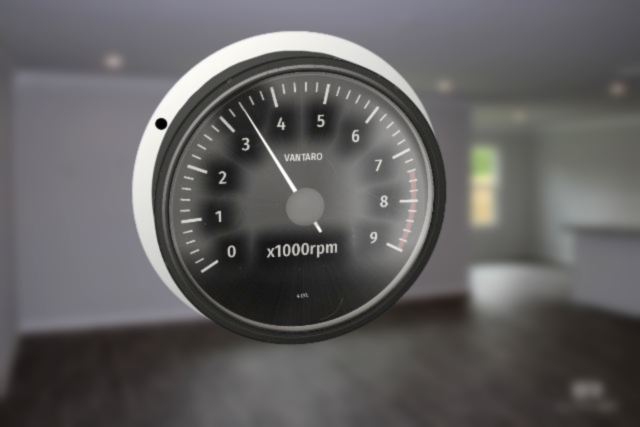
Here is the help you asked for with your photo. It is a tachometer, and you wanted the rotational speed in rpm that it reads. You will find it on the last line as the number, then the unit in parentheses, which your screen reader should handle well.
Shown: 3400 (rpm)
